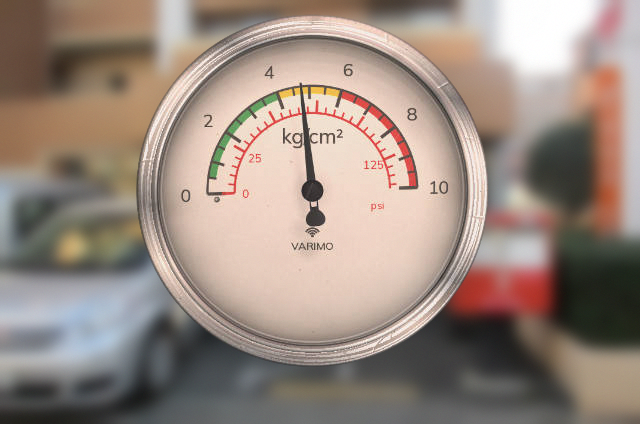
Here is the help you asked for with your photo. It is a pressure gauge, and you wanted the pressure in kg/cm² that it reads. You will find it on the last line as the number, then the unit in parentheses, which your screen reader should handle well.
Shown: 4.75 (kg/cm²)
